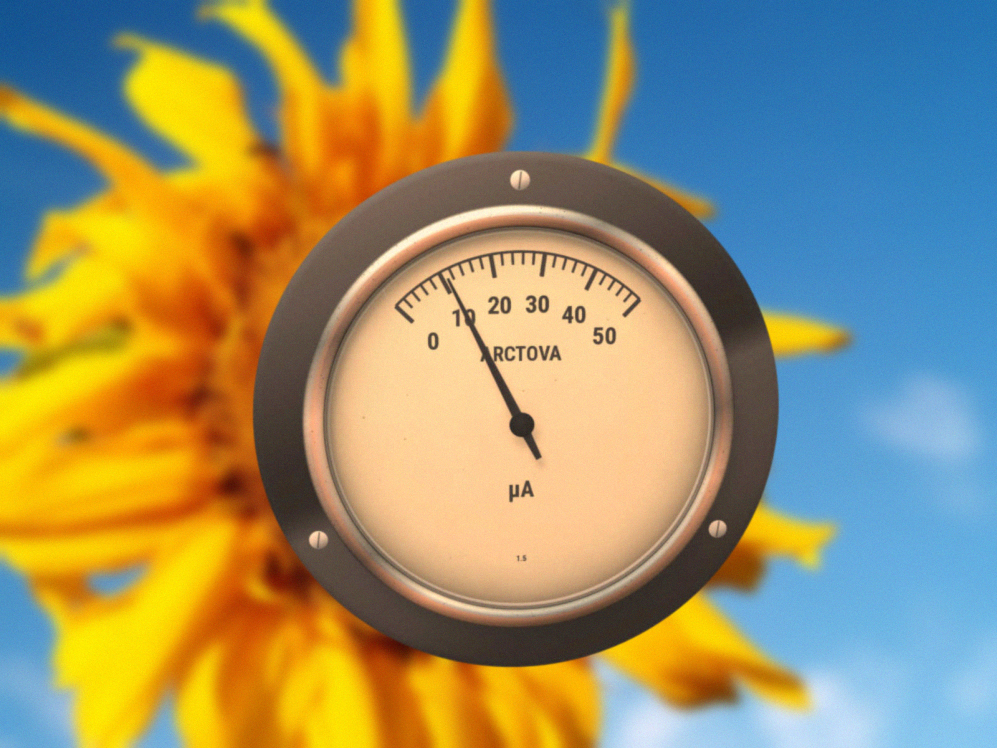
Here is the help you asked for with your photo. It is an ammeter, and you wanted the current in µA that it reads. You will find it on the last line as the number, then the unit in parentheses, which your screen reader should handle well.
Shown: 11 (µA)
